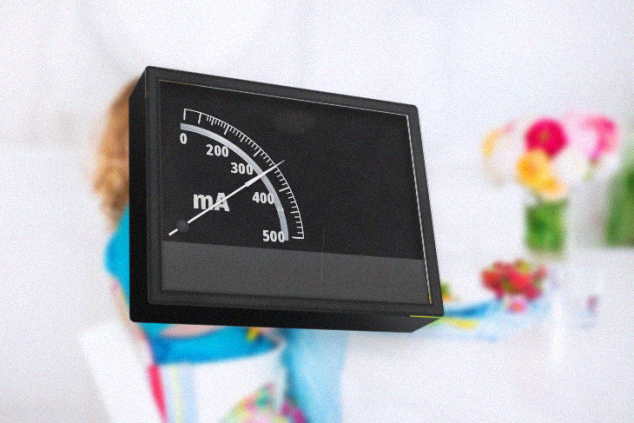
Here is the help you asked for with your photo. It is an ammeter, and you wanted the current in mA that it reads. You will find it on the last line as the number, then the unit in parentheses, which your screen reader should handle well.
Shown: 350 (mA)
